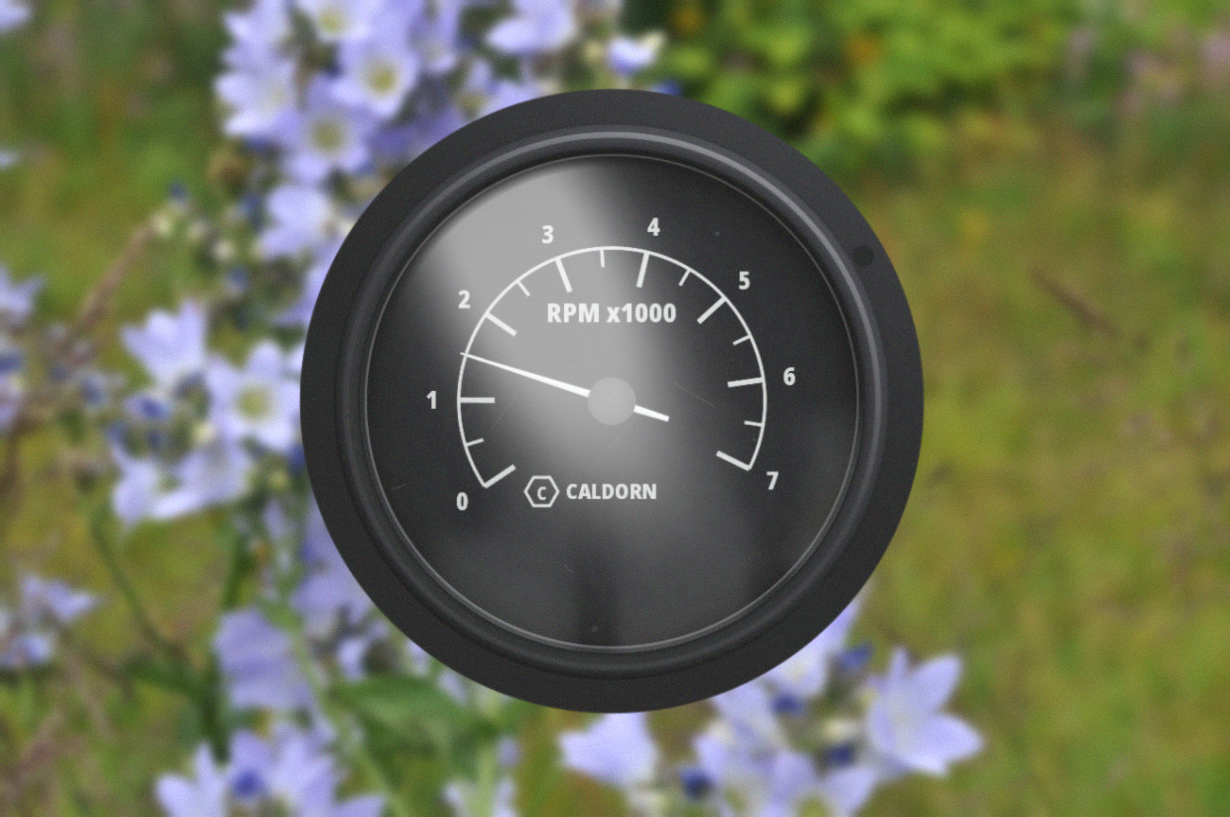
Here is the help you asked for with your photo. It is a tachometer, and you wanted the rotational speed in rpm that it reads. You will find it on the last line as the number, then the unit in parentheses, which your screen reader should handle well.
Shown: 1500 (rpm)
